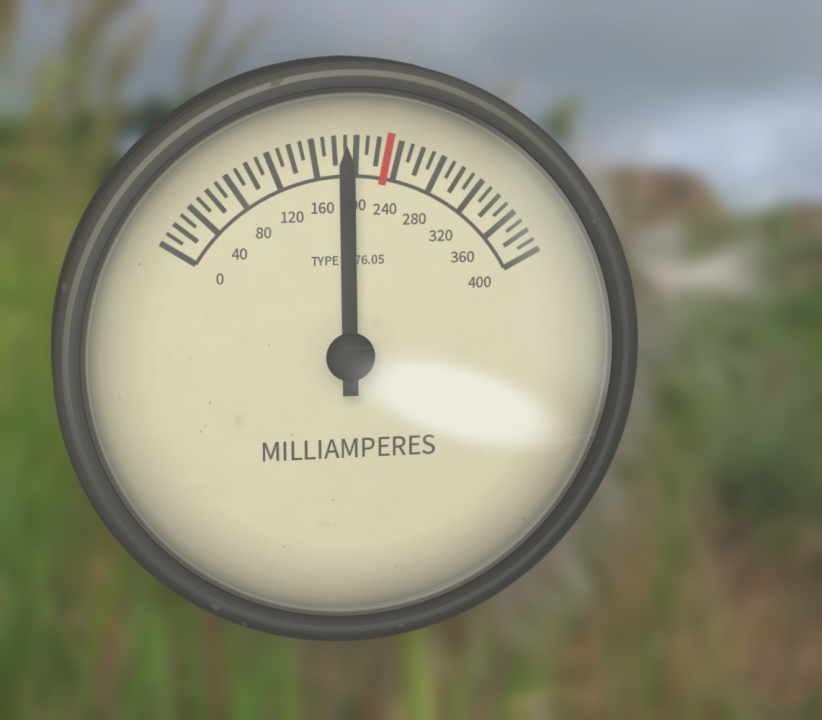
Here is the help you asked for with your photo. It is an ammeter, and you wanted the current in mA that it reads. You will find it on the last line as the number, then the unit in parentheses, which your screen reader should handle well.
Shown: 190 (mA)
